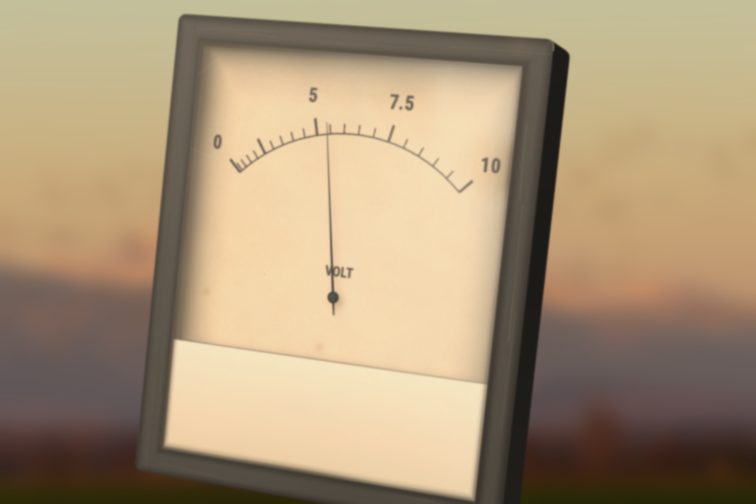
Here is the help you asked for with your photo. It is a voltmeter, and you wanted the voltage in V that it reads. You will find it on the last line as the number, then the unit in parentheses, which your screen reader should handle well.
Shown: 5.5 (V)
